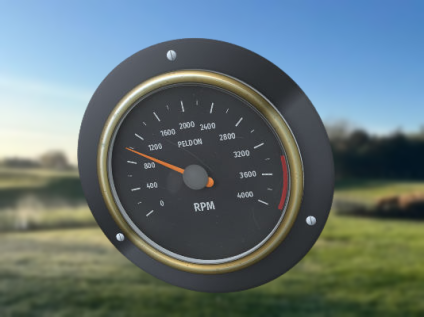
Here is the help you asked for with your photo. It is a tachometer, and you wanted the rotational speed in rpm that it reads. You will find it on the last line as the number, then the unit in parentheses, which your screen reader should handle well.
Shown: 1000 (rpm)
